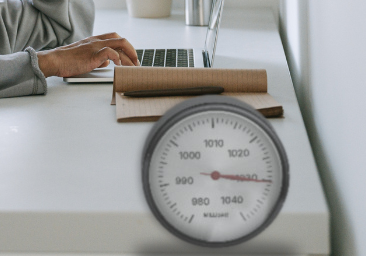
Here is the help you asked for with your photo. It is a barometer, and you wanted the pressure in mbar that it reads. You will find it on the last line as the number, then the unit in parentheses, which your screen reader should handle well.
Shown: 1030 (mbar)
